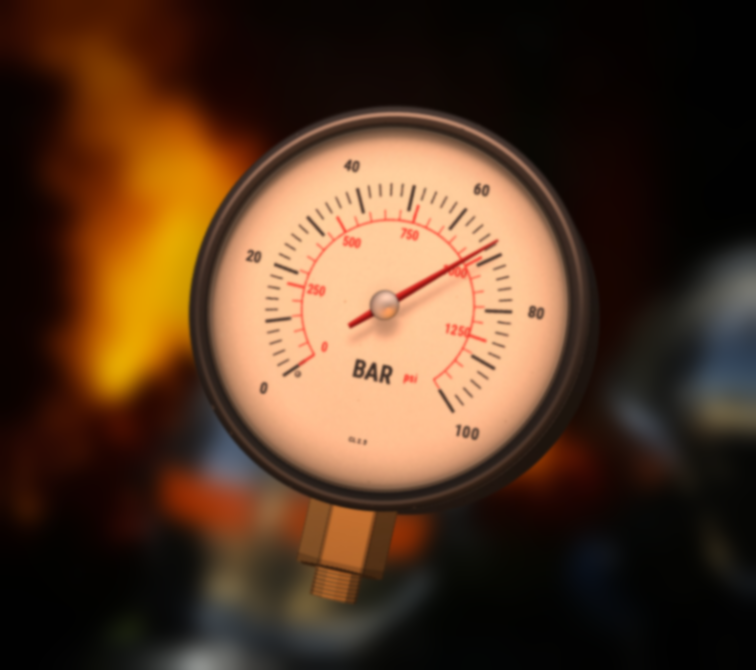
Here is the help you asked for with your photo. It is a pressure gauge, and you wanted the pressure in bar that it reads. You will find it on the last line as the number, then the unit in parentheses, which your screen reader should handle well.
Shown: 68 (bar)
